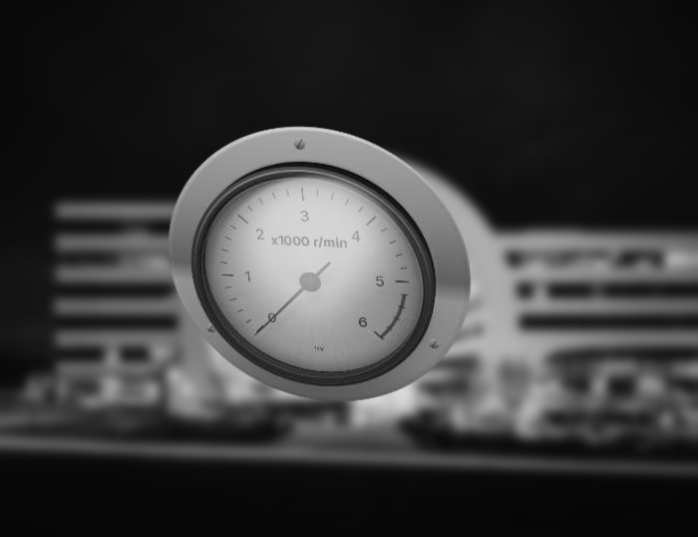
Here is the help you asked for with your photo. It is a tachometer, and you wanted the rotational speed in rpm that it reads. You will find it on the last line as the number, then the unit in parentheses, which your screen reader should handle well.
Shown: 0 (rpm)
